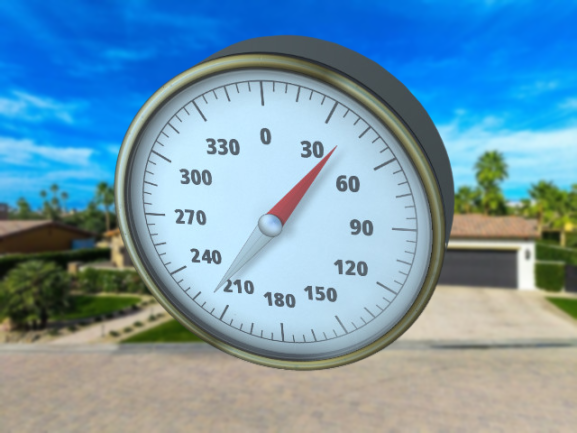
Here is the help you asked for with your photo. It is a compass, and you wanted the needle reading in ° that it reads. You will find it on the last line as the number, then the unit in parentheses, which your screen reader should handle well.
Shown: 40 (°)
